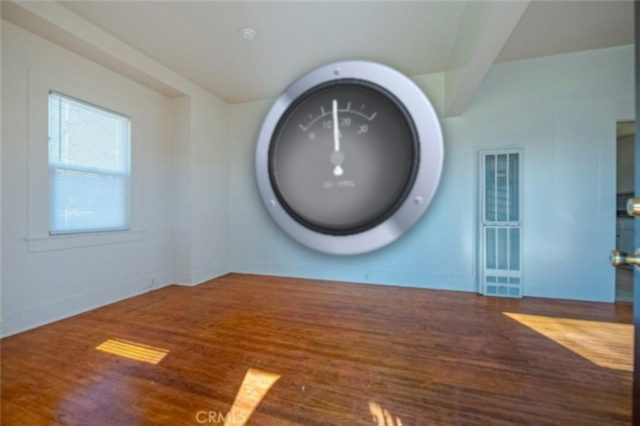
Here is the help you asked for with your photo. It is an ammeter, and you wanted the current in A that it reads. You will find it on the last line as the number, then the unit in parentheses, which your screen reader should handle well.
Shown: 15 (A)
